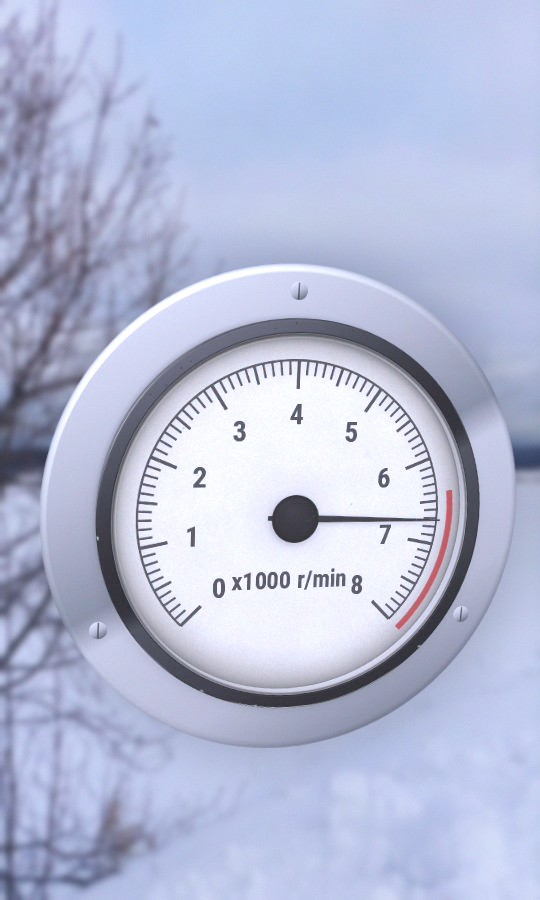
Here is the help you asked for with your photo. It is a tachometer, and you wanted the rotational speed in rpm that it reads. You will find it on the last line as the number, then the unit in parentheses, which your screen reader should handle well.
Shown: 6700 (rpm)
